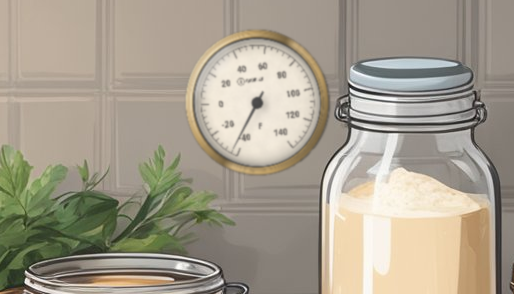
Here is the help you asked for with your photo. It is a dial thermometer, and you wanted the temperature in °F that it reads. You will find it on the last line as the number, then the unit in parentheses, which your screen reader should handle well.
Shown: -36 (°F)
